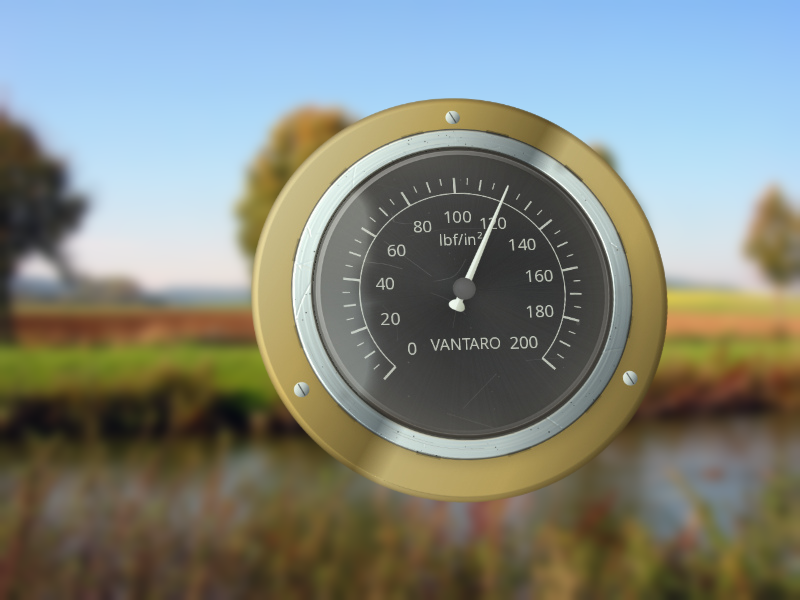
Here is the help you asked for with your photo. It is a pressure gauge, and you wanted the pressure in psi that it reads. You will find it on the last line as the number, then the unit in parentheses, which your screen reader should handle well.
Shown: 120 (psi)
